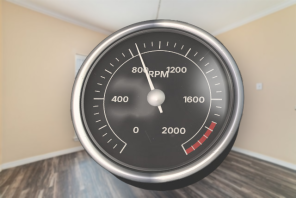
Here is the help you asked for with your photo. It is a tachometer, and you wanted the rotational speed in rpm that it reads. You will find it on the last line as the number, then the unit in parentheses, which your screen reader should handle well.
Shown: 850 (rpm)
